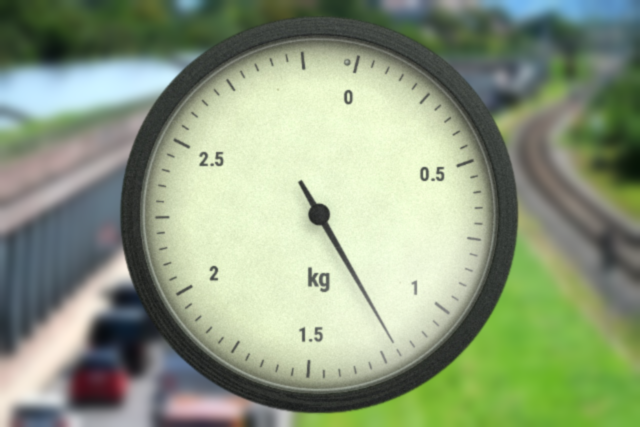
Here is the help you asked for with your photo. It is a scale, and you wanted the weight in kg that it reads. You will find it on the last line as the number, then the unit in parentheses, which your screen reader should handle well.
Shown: 1.2 (kg)
